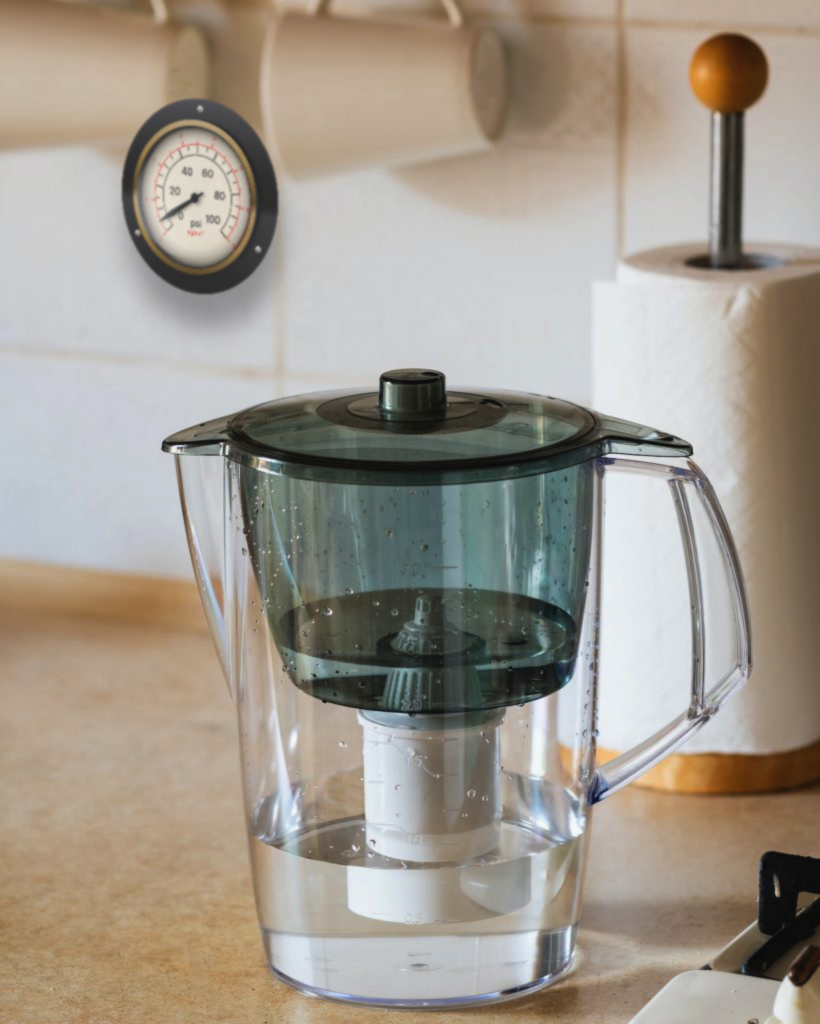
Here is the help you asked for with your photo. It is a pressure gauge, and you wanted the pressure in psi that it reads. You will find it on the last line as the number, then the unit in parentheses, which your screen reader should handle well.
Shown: 5 (psi)
